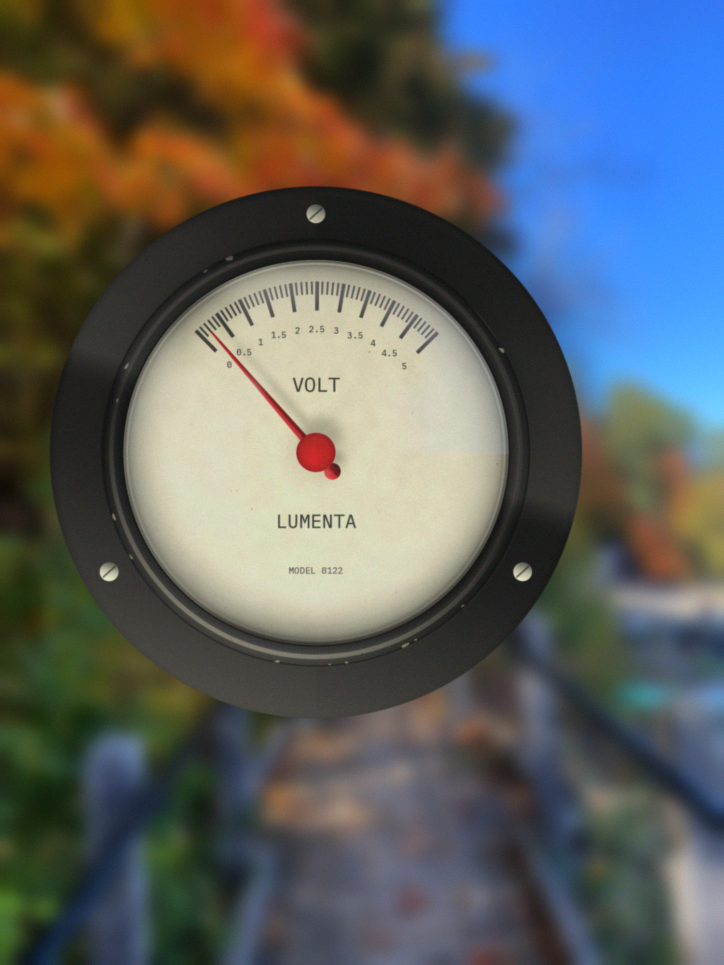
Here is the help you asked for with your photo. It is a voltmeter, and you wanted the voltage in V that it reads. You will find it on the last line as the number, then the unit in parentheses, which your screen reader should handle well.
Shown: 0.2 (V)
